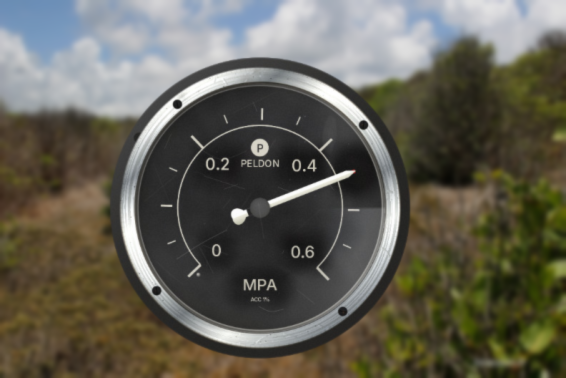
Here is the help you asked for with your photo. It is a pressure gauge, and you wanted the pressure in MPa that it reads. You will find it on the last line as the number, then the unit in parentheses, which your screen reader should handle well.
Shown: 0.45 (MPa)
